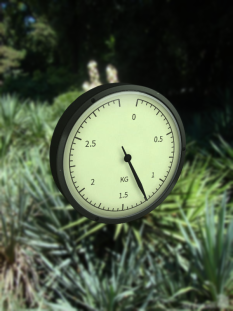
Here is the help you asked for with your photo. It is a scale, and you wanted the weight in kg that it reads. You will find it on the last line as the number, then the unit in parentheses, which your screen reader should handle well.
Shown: 1.25 (kg)
